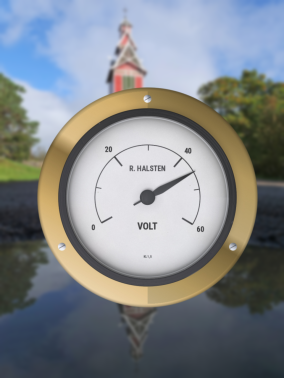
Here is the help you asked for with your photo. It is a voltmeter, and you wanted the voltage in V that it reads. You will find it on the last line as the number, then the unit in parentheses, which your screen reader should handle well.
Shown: 45 (V)
